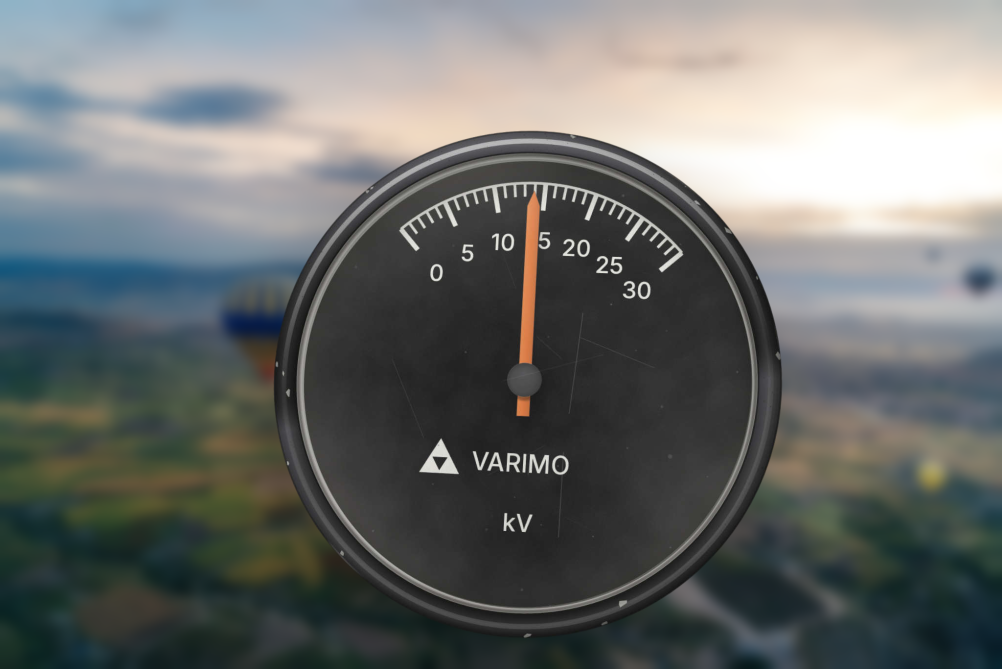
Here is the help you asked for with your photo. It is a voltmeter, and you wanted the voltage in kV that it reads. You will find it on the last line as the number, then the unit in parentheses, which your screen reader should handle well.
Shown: 14 (kV)
